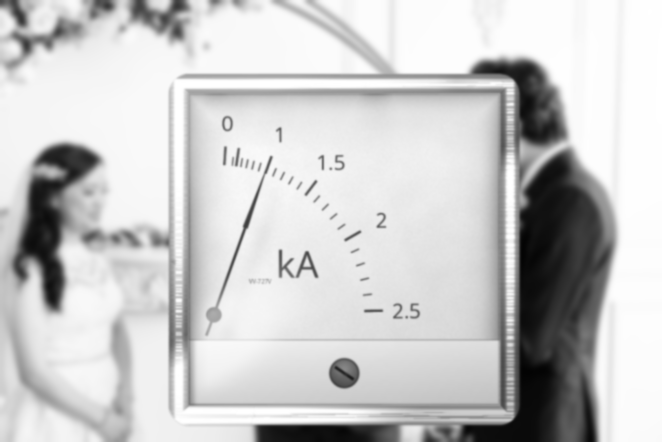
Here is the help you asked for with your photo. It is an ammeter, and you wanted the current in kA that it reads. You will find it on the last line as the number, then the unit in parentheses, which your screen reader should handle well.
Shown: 1 (kA)
